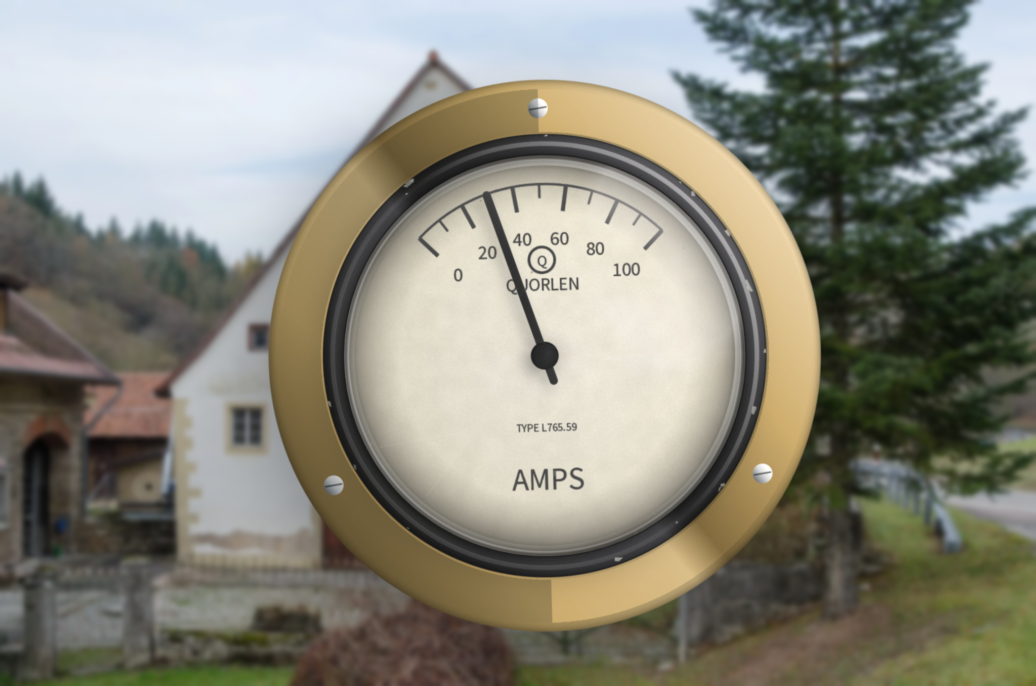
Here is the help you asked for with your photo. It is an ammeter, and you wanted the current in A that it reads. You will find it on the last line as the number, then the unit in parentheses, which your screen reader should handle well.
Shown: 30 (A)
